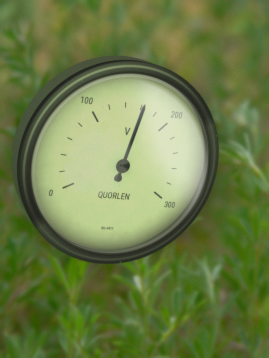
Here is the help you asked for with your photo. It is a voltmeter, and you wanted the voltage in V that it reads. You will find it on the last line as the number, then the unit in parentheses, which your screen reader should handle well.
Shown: 160 (V)
